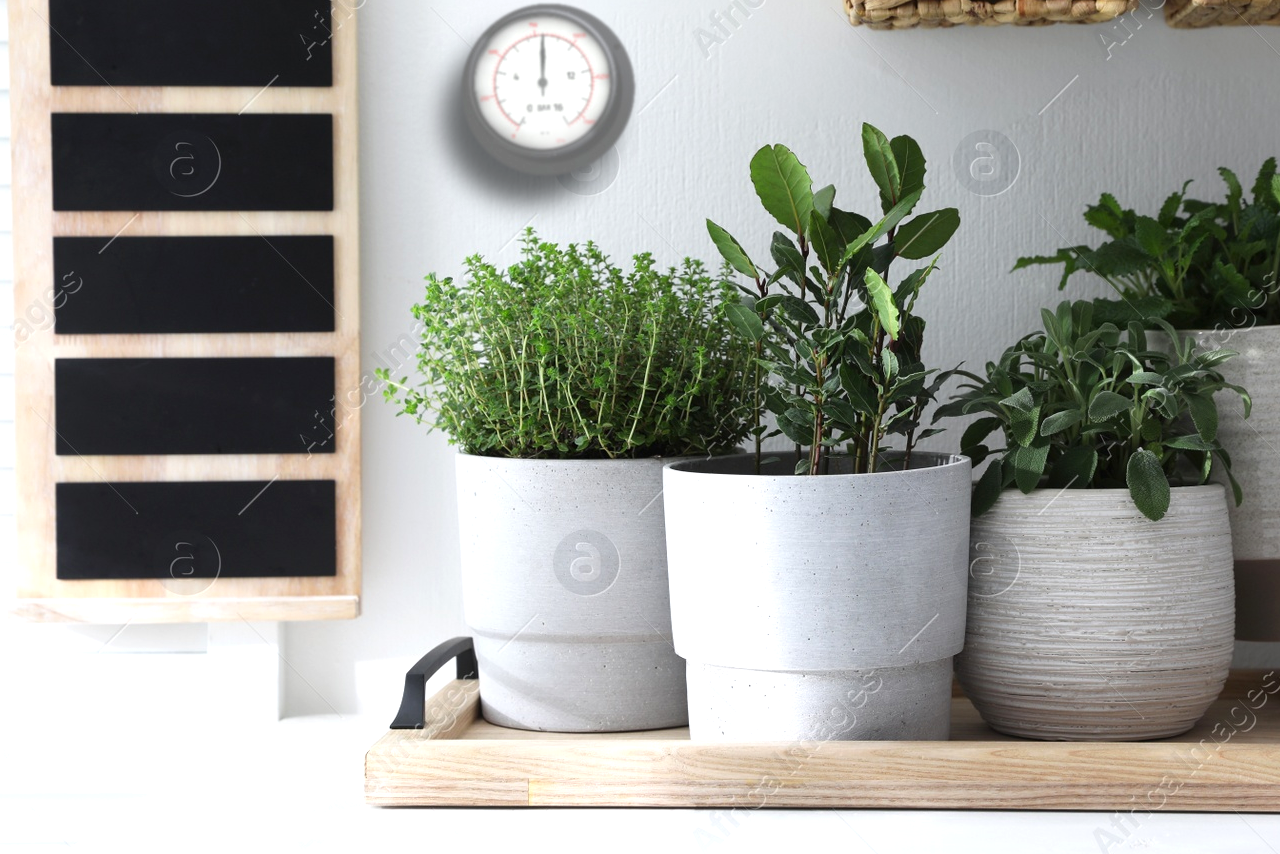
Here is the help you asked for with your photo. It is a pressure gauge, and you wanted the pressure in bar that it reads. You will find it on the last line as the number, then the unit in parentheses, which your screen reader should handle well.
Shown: 8 (bar)
